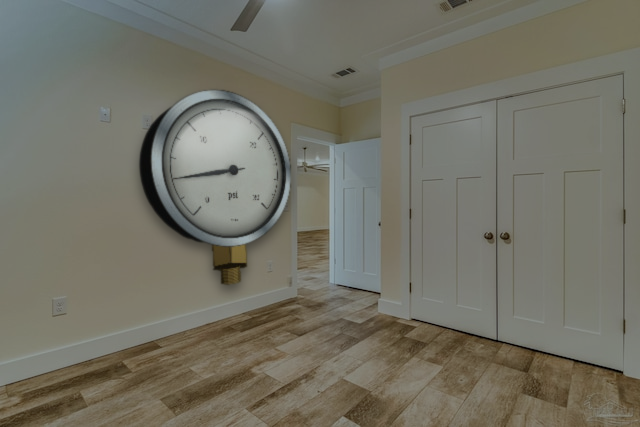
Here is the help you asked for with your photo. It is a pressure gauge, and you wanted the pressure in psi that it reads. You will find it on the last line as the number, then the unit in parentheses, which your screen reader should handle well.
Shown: 4 (psi)
